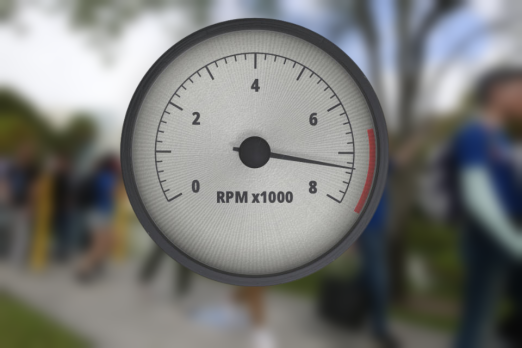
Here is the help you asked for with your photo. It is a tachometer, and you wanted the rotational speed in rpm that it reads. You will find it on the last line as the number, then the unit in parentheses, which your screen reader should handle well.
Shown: 7300 (rpm)
